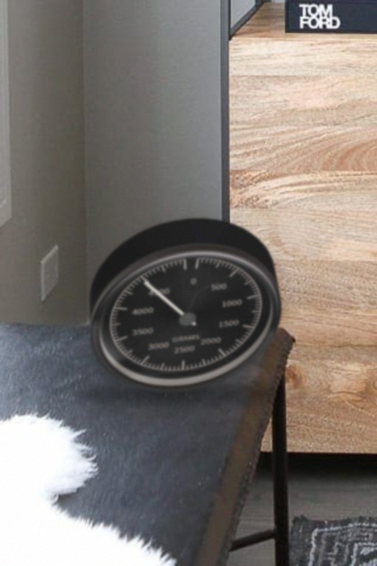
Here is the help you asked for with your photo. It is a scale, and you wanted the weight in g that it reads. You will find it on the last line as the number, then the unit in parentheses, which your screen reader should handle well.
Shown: 4500 (g)
